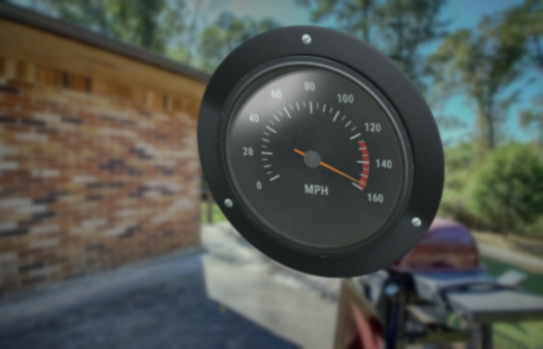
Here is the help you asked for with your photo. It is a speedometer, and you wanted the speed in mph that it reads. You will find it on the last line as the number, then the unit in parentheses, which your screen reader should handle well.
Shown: 155 (mph)
